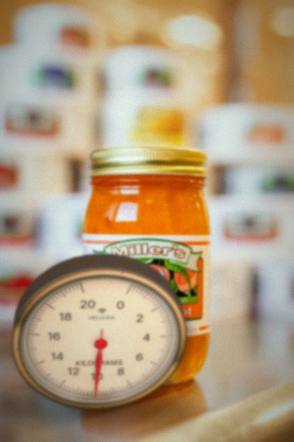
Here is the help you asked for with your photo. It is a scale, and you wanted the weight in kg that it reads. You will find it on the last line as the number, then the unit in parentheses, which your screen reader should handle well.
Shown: 10 (kg)
